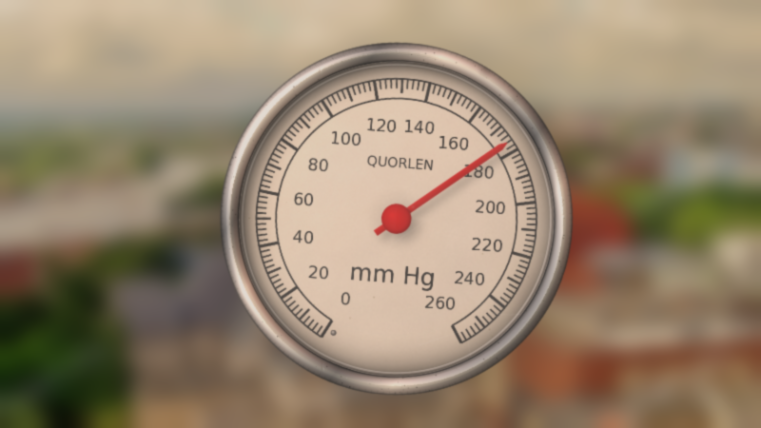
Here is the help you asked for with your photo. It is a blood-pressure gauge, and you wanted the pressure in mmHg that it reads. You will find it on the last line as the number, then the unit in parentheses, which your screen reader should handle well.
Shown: 176 (mmHg)
